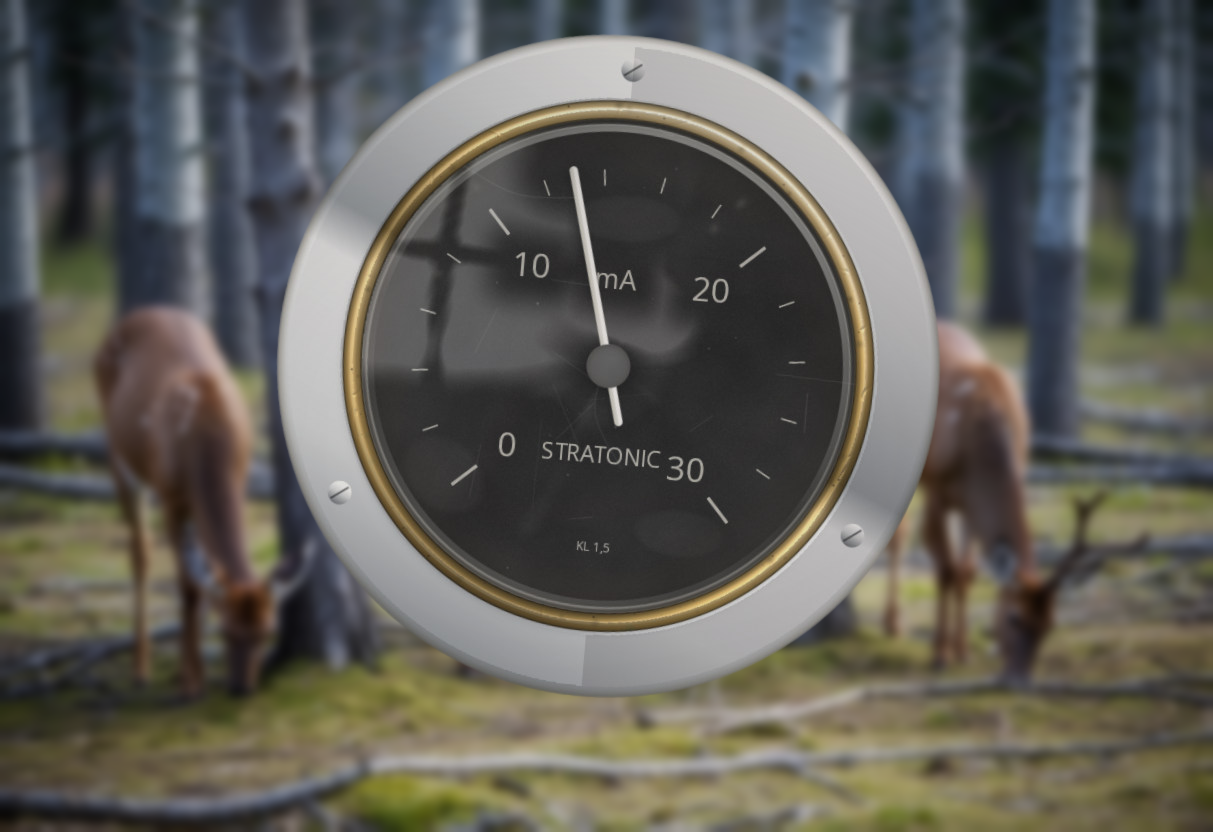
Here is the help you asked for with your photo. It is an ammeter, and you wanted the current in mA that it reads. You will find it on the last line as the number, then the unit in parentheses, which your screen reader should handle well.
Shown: 13 (mA)
